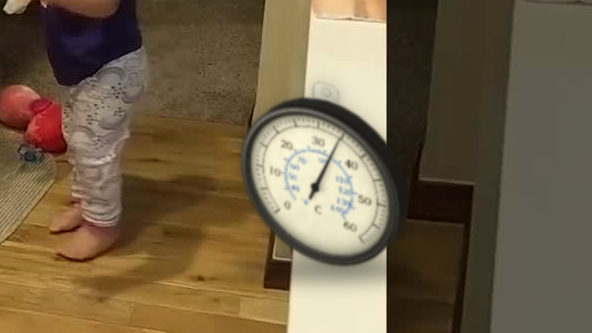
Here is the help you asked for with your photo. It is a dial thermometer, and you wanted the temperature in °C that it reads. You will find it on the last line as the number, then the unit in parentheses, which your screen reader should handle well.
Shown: 35 (°C)
